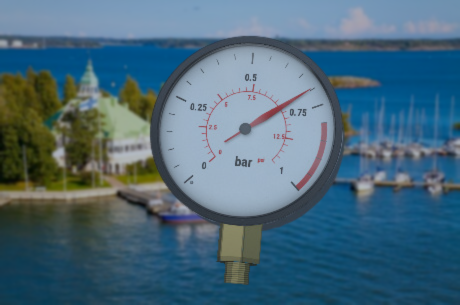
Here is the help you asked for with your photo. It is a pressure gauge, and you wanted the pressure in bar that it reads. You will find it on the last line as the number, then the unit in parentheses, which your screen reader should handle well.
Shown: 0.7 (bar)
